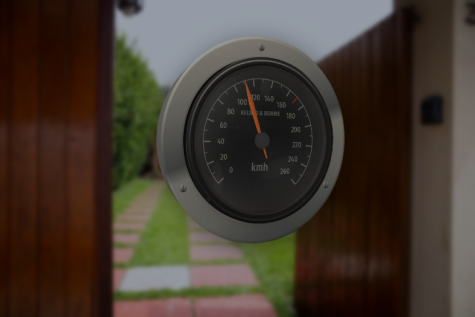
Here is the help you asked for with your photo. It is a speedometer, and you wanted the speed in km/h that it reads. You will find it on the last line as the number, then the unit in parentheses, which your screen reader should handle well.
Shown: 110 (km/h)
